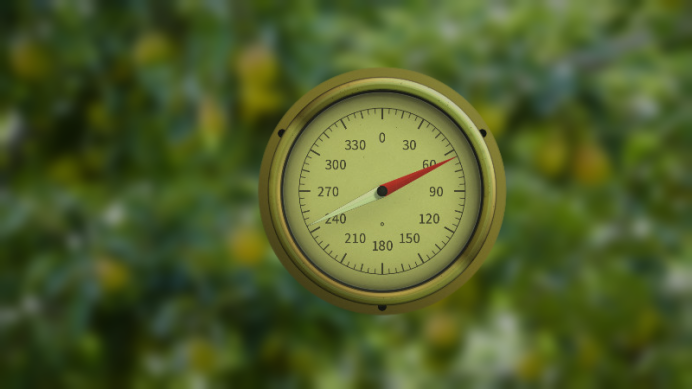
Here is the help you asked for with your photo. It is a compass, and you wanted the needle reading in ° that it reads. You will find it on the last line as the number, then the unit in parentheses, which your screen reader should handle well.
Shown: 65 (°)
